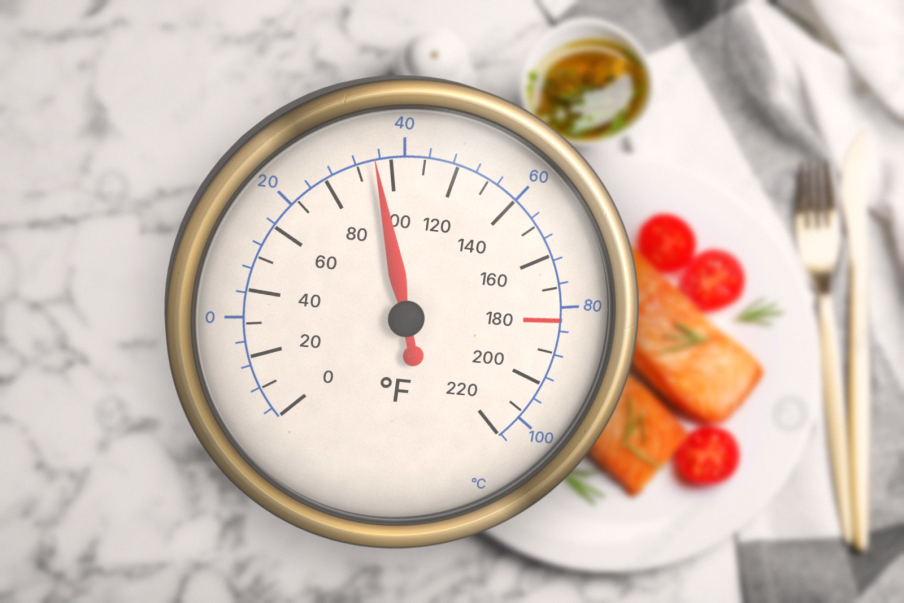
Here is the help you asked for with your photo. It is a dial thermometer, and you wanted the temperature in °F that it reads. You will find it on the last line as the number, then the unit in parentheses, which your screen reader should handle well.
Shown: 95 (°F)
